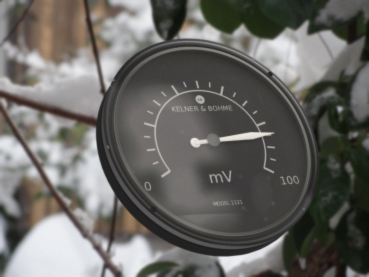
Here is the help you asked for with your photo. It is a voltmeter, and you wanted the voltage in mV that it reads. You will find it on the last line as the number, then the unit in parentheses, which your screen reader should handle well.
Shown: 85 (mV)
